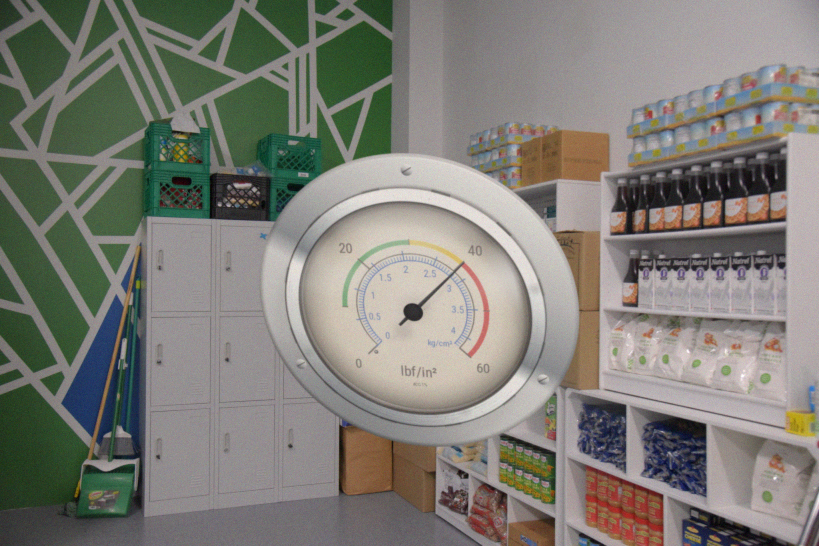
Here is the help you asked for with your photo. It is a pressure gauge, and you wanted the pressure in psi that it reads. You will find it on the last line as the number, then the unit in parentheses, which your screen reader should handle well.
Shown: 40 (psi)
